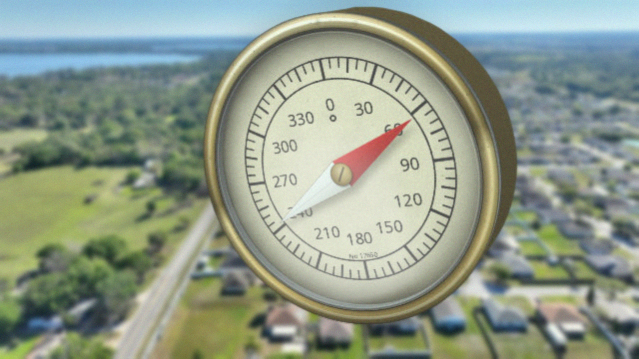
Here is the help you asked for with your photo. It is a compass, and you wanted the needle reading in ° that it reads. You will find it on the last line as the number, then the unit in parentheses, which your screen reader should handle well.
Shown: 62.5 (°)
